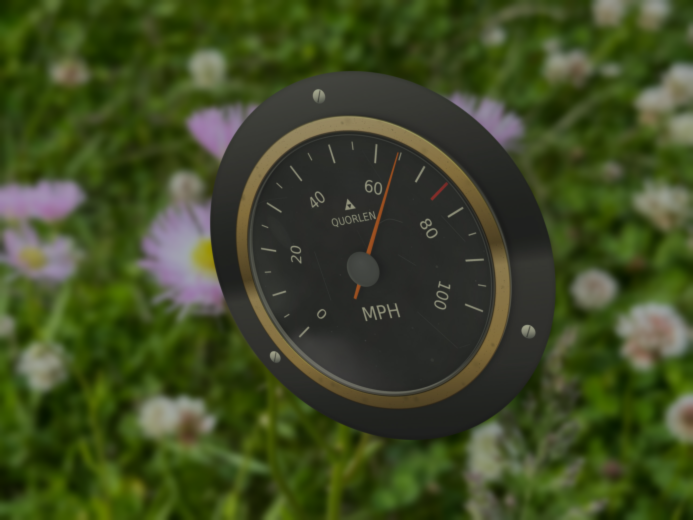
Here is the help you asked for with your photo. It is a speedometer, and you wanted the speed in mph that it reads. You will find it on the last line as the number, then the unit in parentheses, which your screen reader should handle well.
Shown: 65 (mph)
